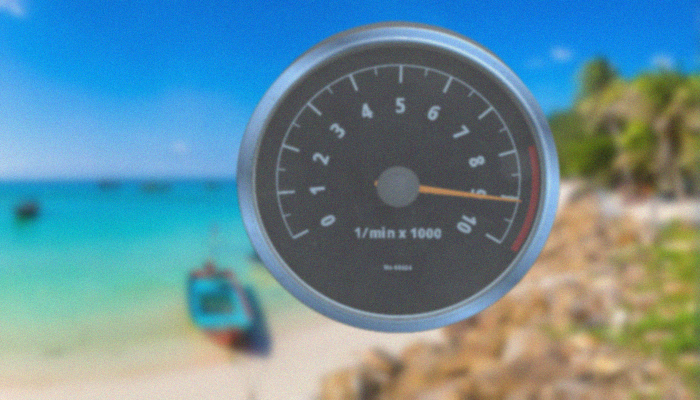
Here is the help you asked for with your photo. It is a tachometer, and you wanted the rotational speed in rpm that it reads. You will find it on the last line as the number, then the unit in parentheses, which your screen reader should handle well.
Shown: 9000 (rpm)
